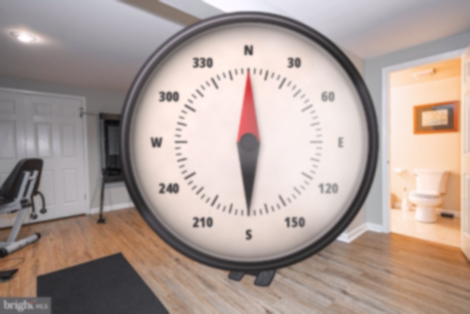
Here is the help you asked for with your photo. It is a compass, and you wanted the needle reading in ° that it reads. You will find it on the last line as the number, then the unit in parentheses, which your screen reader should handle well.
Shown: 0 (°)
